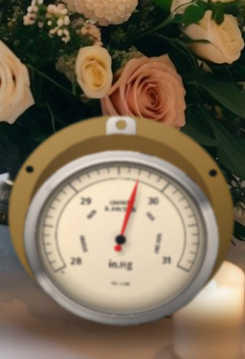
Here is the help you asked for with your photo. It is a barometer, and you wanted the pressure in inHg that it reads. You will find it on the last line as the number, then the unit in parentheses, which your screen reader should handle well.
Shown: 29.7 (inHg)
